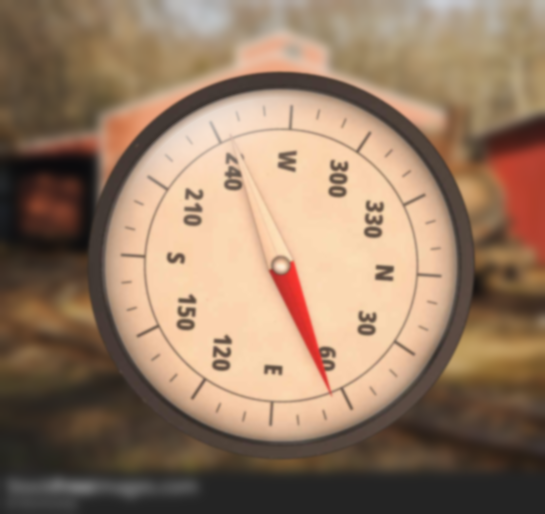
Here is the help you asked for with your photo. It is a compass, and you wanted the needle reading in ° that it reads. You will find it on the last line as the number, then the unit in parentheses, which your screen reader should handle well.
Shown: 65 (°)
